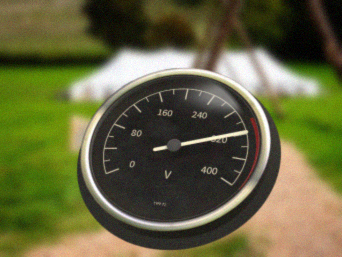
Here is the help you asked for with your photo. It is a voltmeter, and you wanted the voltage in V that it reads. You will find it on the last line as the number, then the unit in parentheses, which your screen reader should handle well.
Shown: 320 (V)
